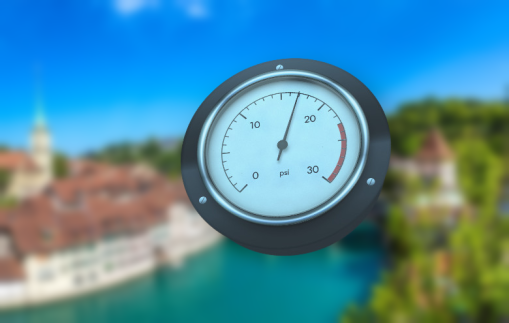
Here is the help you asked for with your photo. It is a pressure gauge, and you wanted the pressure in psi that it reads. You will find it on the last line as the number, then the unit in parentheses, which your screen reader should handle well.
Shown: 17 (psi)
